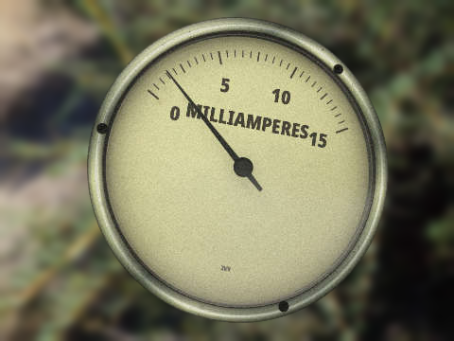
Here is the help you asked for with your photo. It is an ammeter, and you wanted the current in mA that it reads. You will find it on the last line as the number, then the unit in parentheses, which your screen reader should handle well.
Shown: 1.5 (mA)
